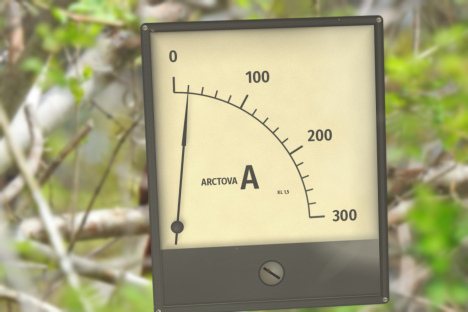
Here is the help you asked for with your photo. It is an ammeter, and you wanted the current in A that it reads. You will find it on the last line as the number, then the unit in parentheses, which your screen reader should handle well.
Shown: 20 (A)
